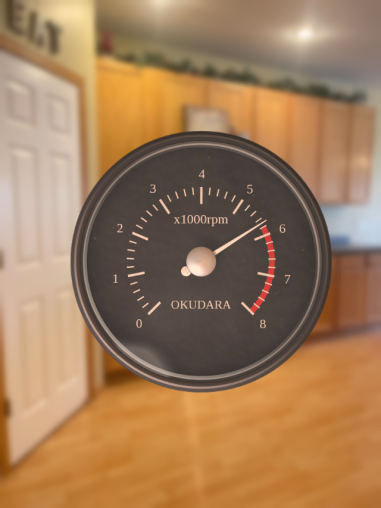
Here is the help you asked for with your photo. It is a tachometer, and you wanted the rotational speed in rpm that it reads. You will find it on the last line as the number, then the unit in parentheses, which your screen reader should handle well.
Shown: 5700 (rpm)
